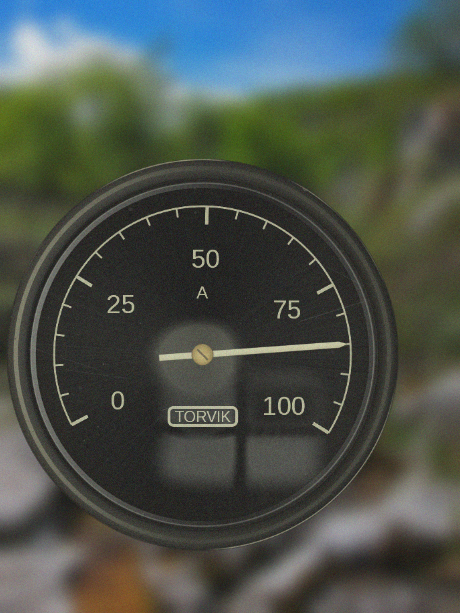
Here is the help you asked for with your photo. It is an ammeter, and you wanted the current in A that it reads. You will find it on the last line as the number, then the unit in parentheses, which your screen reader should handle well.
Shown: 85 (A)
